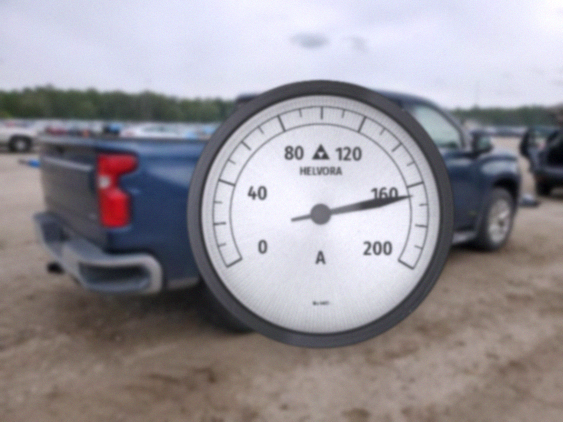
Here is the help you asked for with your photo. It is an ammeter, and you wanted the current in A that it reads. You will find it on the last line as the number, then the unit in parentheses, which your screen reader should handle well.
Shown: 165 (A)
